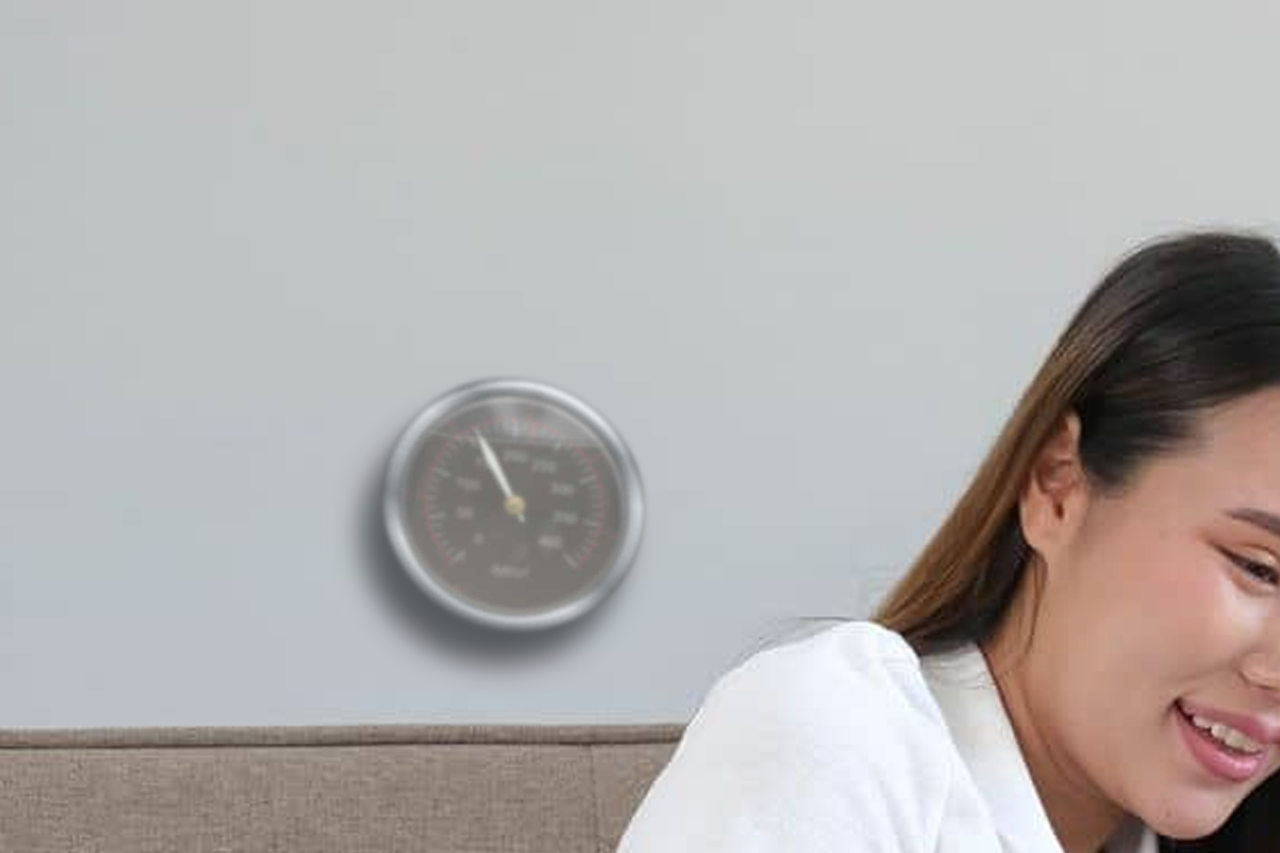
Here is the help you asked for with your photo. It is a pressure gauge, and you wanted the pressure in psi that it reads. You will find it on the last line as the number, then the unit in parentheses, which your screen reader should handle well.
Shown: 160 (psi)
